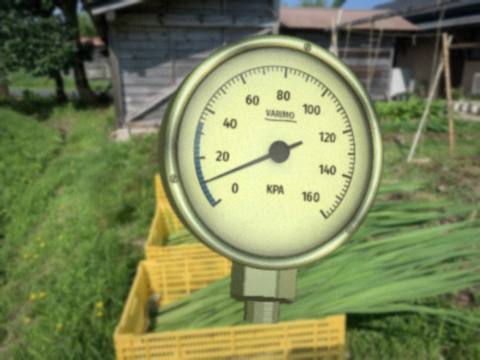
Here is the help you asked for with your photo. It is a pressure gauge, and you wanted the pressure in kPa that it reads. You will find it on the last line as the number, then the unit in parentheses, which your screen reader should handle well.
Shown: 10 (kPa)
